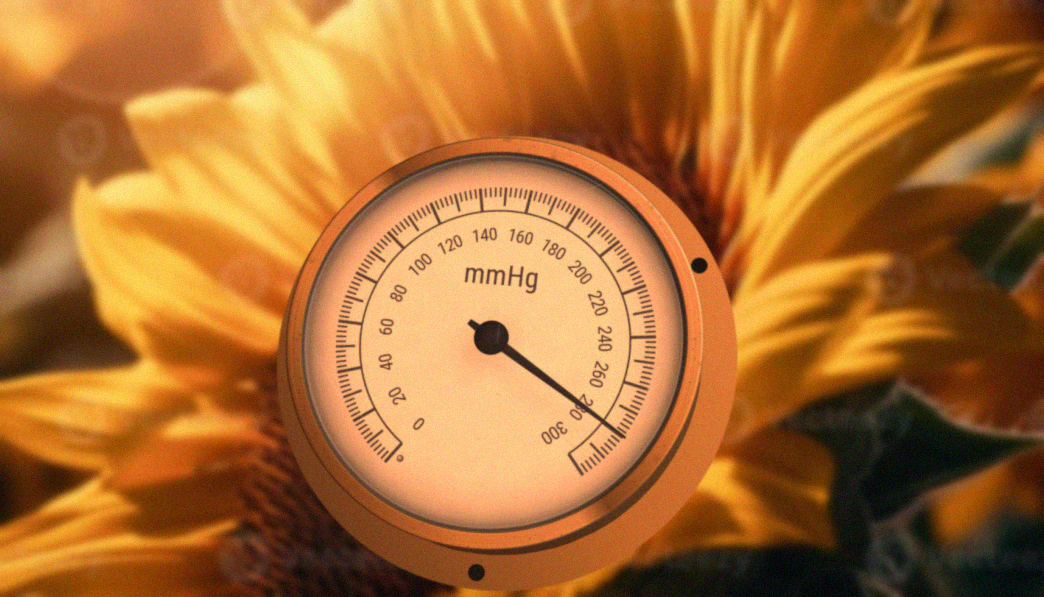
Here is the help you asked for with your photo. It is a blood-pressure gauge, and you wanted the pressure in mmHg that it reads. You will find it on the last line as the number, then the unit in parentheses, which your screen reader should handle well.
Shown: 280 (mmHg)
